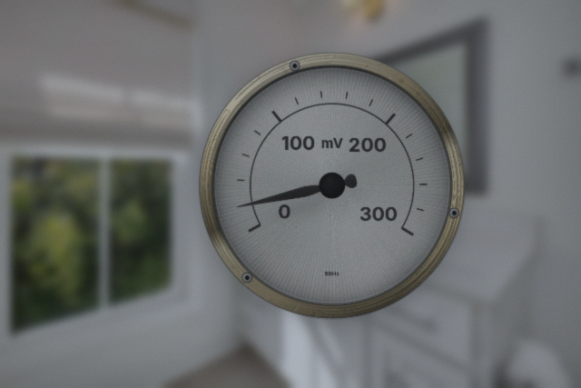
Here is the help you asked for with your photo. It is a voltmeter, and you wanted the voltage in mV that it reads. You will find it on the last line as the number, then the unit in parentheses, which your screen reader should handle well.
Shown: 20 (mV)
